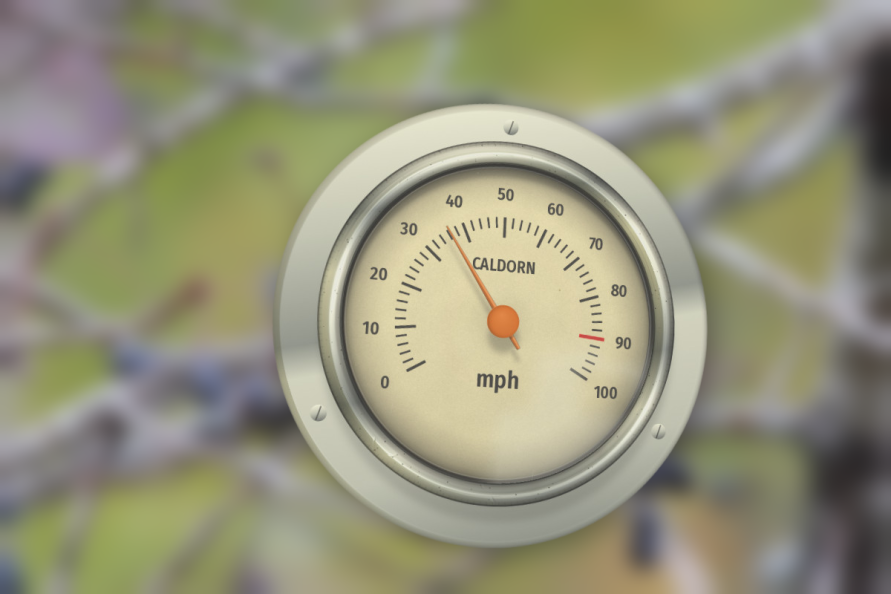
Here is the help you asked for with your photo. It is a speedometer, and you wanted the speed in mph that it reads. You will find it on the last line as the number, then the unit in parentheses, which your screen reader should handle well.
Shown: 36 (mph)
